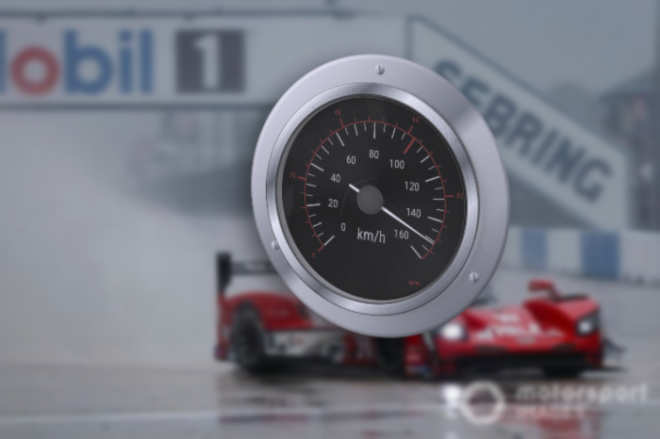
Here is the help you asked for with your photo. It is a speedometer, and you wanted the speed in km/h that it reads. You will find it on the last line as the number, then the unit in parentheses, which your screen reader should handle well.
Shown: 150 (km/h)
